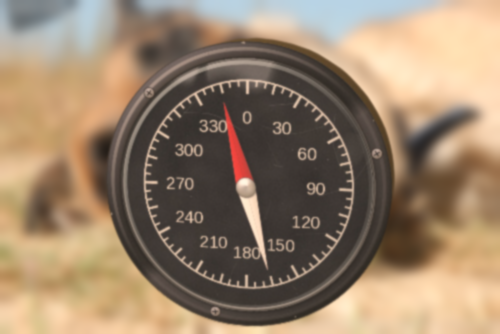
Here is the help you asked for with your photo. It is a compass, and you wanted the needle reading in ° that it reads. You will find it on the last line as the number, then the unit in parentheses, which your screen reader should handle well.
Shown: 345 (°)
